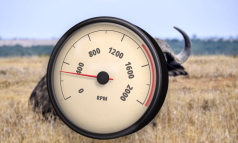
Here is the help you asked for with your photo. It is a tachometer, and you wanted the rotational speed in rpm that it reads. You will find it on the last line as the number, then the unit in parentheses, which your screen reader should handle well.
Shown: 300 (rpm)
